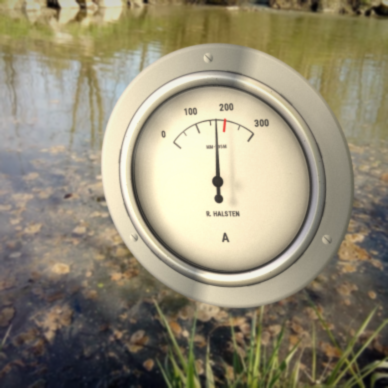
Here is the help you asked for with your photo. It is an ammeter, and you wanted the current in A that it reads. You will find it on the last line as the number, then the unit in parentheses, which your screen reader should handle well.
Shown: 175 (A)
